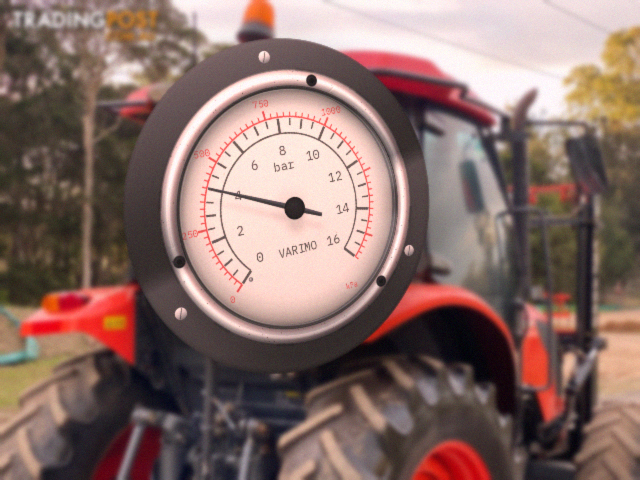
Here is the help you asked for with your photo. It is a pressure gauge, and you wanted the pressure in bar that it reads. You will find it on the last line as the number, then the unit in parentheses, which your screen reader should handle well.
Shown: 4 (bar)
